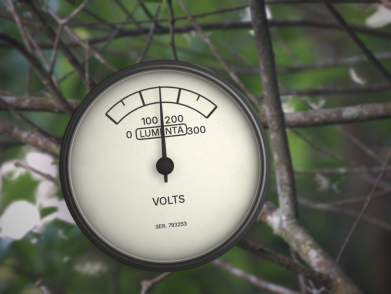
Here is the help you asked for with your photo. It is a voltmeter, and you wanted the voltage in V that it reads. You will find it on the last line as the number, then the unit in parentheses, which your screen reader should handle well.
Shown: 150 (V)
